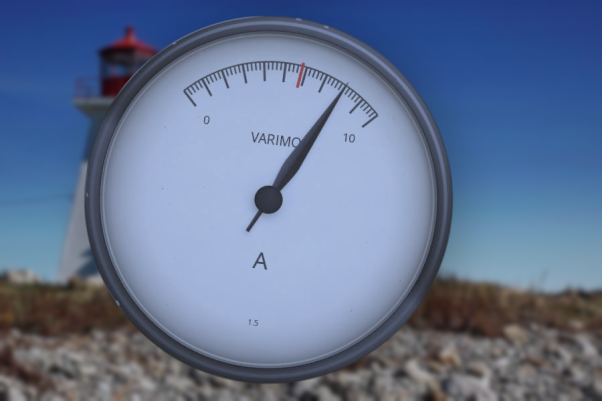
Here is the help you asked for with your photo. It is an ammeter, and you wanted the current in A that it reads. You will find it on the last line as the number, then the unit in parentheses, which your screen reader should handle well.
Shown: 8 (A)
